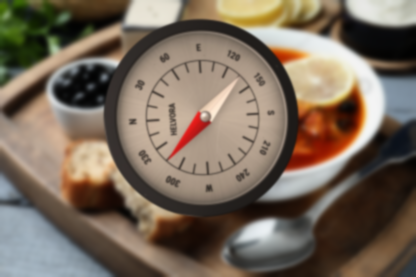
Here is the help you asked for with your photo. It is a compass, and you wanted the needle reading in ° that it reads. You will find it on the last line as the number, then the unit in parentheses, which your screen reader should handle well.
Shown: 315 (°)
